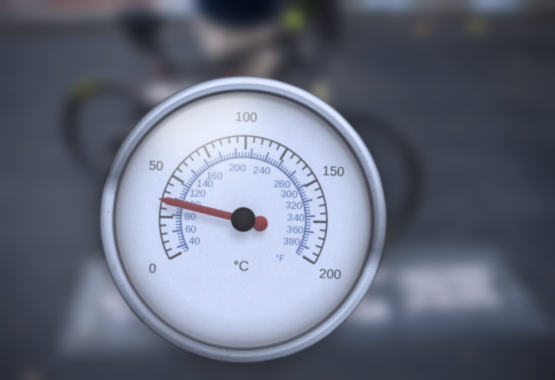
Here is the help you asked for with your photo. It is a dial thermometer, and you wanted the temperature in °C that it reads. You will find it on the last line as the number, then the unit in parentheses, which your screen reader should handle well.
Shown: 35 (°C)
